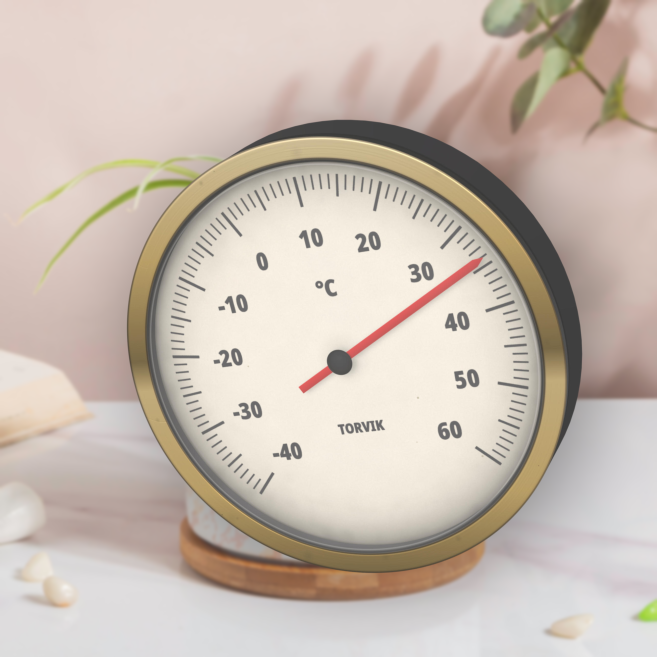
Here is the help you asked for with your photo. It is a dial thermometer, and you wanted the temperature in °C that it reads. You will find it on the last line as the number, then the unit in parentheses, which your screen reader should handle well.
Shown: 34 (°C)
